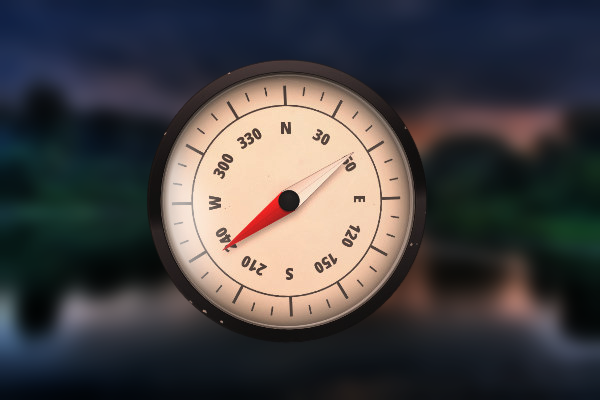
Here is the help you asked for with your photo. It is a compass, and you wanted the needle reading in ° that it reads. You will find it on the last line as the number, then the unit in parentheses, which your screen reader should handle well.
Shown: 235 (°)
